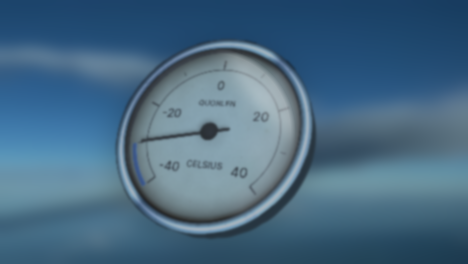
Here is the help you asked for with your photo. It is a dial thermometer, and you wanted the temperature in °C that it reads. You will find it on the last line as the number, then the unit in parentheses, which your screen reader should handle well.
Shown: -30 (°C)
